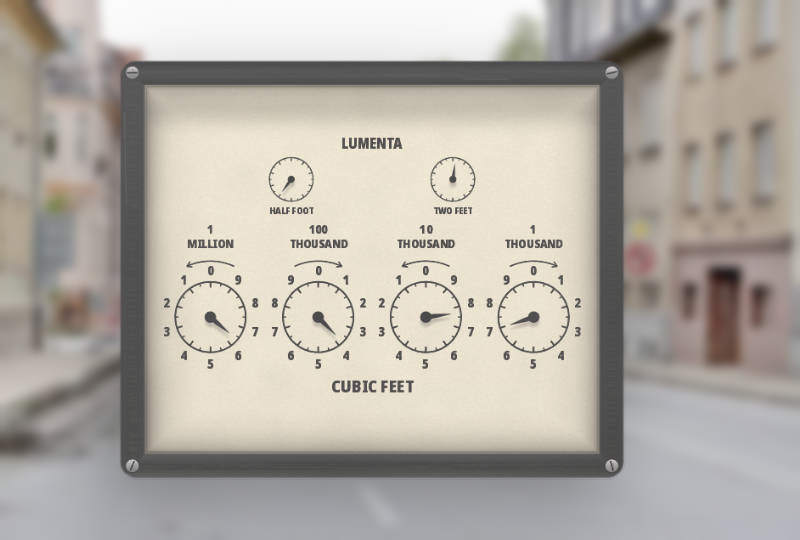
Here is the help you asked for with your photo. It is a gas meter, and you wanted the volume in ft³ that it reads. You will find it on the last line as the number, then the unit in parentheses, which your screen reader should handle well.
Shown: 637700 (ft³)
